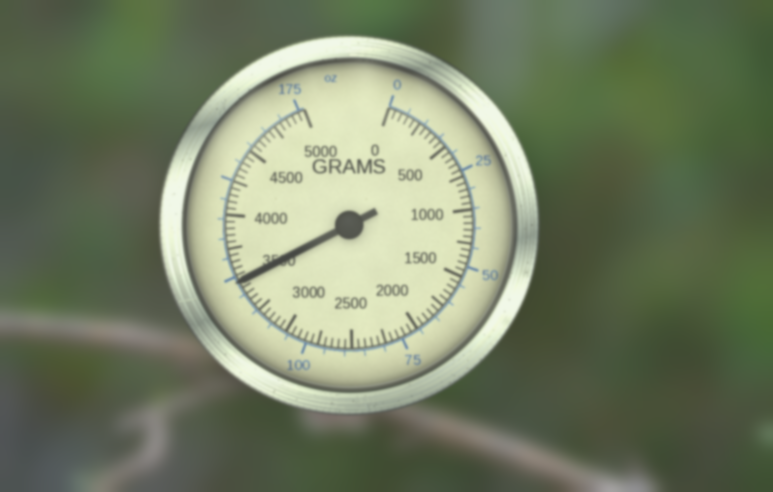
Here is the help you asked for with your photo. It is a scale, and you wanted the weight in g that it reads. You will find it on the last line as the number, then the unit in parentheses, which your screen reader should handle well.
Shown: 3500 (g)
